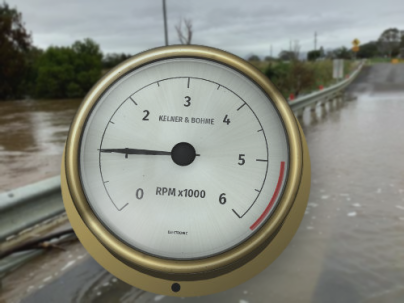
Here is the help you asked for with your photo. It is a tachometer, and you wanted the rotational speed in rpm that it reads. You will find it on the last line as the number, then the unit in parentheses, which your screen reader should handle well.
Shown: 1000 (rpm)
